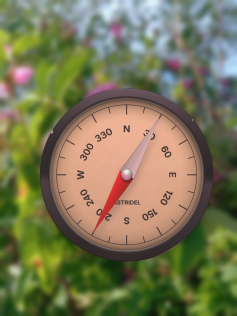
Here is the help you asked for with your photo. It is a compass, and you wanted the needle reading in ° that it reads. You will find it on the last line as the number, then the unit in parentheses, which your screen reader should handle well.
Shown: 210 (°)
